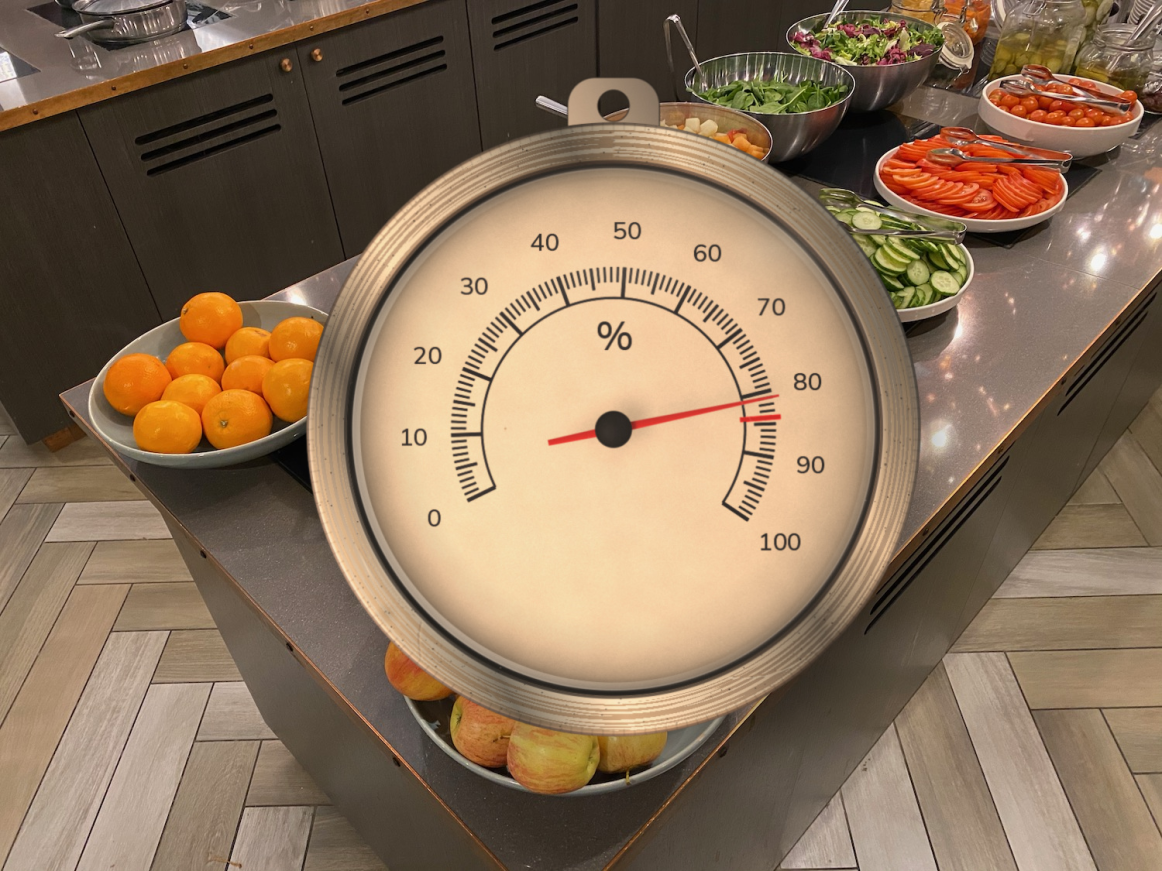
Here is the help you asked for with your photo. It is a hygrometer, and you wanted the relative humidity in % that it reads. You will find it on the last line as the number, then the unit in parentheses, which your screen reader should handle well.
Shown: 81 (%)
